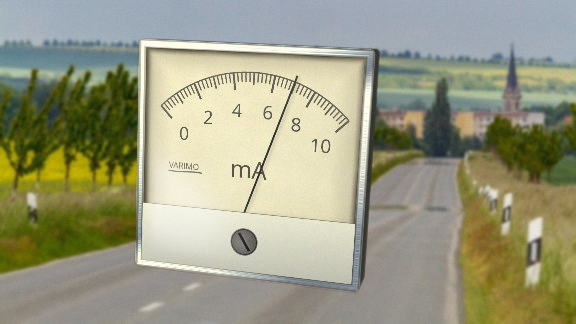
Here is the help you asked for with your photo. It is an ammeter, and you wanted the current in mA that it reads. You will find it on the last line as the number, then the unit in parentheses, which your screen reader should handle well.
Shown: 7 (mA)
